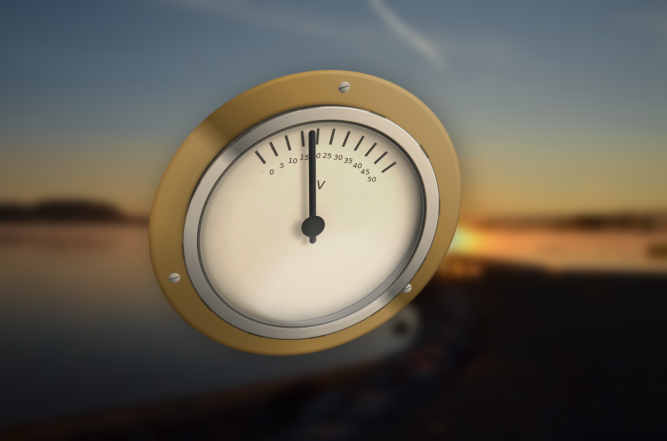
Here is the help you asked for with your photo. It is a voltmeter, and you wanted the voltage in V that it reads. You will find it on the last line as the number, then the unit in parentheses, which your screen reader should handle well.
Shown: 17.5 (V)
